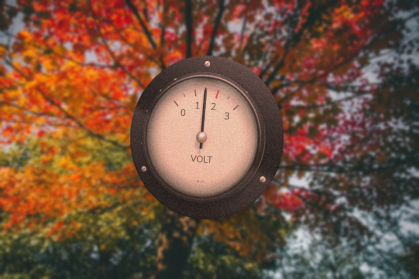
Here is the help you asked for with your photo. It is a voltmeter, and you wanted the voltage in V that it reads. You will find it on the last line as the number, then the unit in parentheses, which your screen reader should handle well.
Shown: 1.5 (V)
